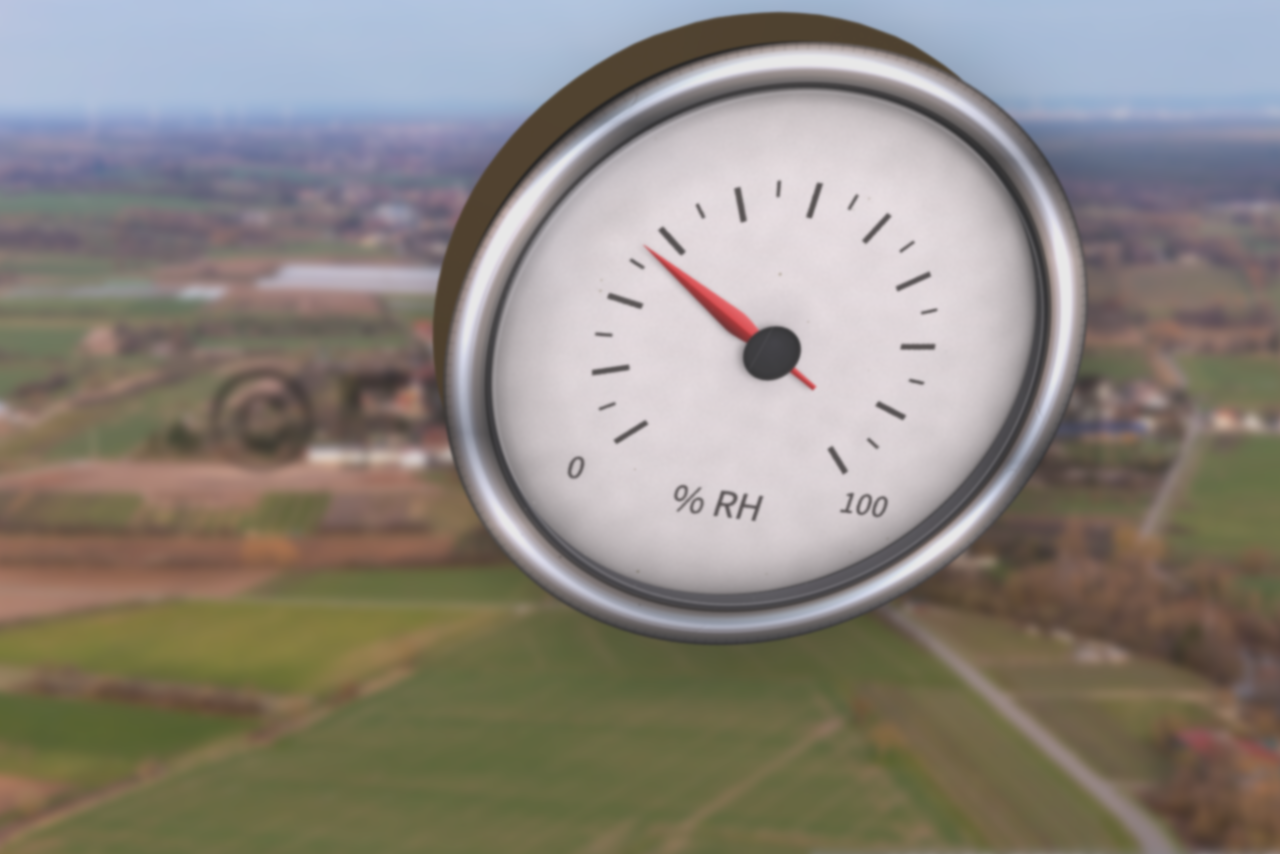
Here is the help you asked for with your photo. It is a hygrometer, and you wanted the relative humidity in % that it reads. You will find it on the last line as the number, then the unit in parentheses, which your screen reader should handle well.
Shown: 27.5 (%)
